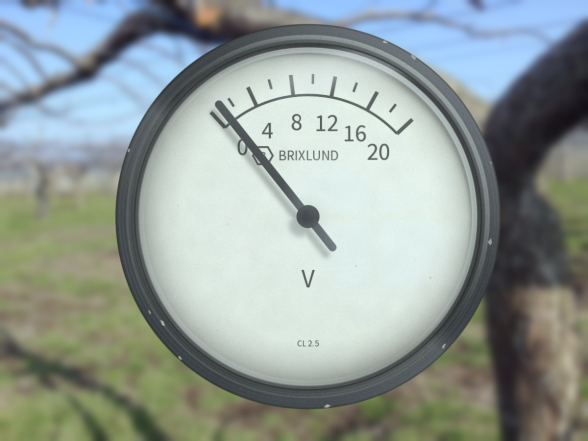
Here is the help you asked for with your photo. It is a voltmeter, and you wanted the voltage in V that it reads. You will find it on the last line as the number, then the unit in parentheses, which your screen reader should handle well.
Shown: 1 (V)
